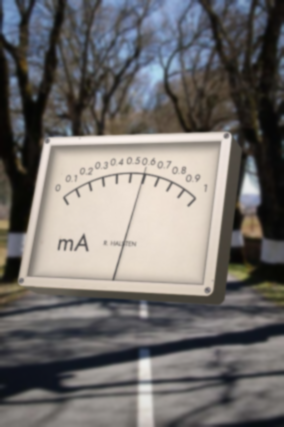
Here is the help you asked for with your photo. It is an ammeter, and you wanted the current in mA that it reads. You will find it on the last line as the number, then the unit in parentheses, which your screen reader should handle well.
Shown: 0.6 (mA)
